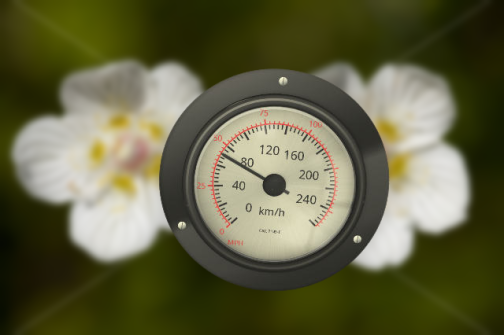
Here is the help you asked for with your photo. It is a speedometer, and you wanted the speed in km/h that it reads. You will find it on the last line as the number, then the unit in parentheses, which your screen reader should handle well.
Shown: 72 (km/h)
